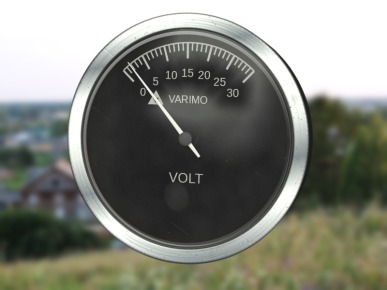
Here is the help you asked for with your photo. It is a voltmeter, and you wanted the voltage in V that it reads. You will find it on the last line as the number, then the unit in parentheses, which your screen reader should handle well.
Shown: 2 (V)
